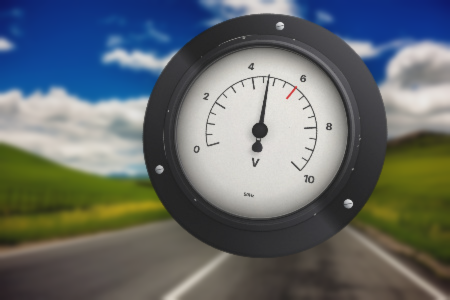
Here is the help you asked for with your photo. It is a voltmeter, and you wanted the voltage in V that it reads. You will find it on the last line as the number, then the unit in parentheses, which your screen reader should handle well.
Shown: 4.75 (V)
